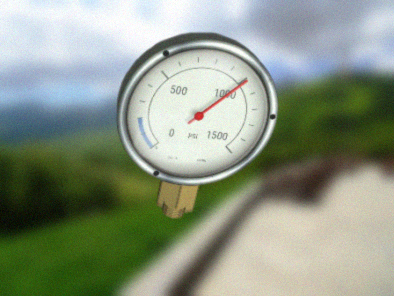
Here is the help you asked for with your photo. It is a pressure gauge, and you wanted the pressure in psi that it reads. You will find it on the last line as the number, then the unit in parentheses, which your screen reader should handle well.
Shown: 1000 (psi)
